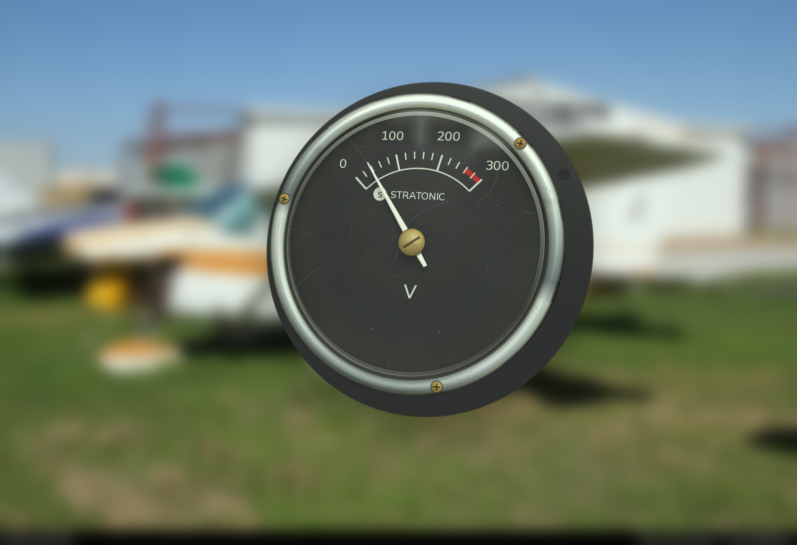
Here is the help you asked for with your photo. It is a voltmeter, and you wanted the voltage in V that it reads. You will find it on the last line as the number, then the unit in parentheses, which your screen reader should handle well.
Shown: 40 (V)
